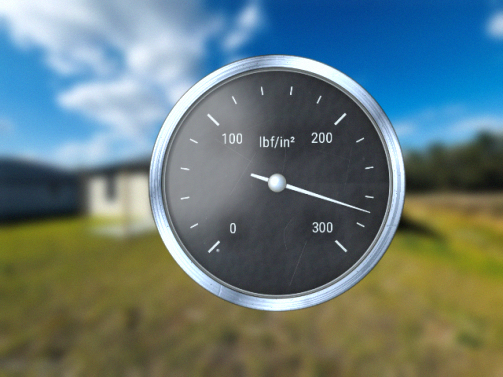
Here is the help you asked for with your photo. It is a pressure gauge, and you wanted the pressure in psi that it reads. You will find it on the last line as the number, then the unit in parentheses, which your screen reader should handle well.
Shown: 270 (psi)
